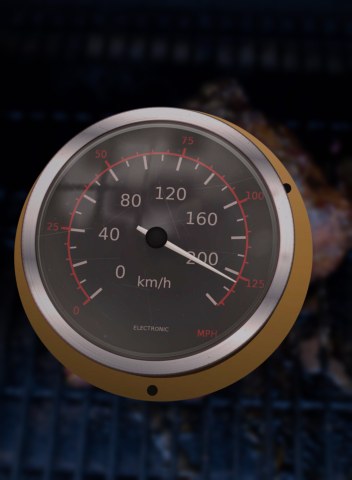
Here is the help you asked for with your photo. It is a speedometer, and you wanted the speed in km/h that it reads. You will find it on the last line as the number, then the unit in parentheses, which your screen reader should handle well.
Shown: 205 (km/h)
